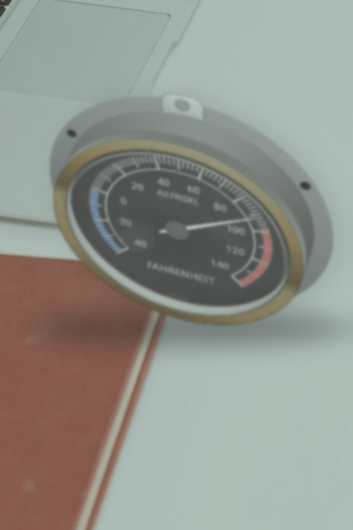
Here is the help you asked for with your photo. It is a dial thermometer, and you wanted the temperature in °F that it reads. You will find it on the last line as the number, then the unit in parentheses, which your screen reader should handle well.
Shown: 90 (°F)
